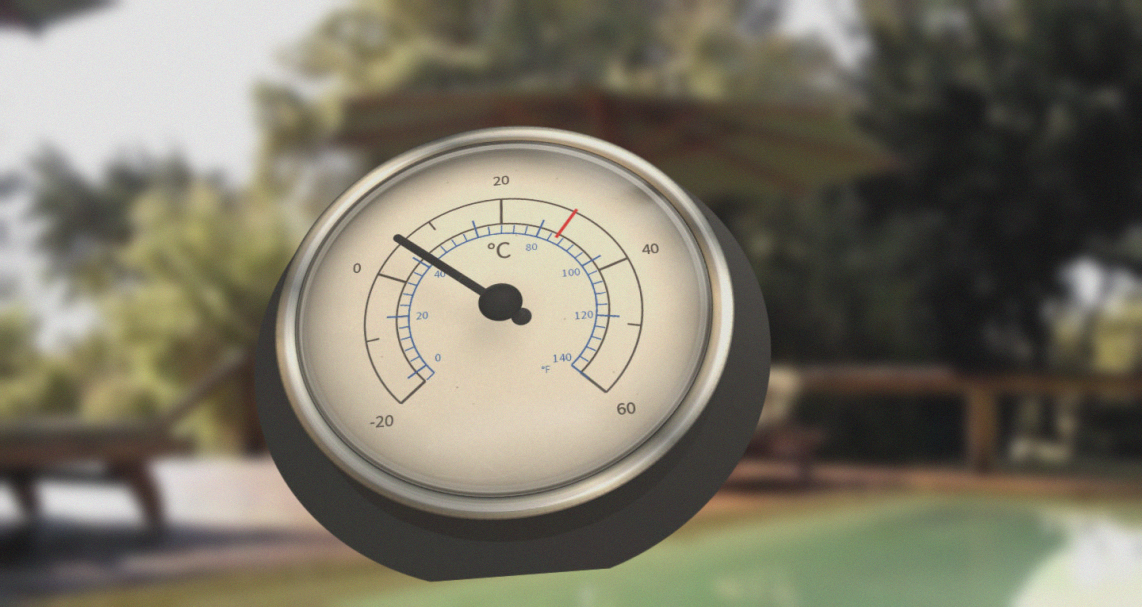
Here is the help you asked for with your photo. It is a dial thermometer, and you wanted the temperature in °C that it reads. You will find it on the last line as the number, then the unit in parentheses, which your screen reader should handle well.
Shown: 5 (°C)
